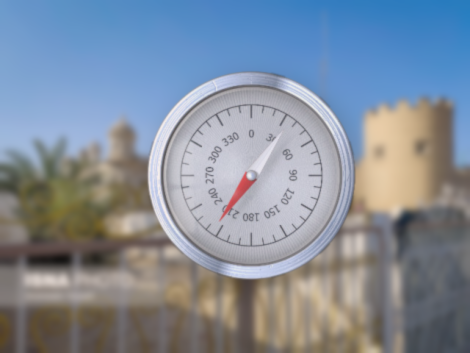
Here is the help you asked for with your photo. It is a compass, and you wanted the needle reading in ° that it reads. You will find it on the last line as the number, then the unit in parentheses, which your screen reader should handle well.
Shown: 215 (°)
